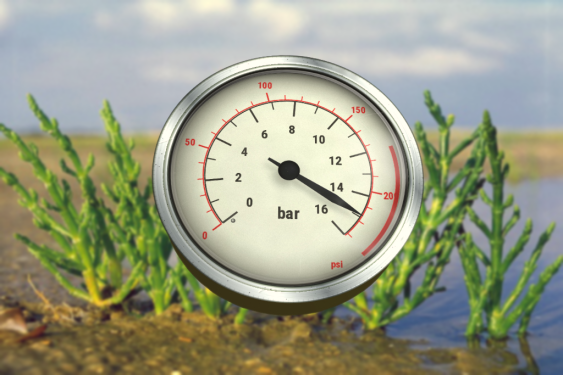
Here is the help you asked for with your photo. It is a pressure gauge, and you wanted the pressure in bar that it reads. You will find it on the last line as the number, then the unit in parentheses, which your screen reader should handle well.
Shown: 15 (bar)
